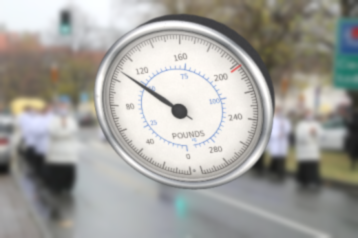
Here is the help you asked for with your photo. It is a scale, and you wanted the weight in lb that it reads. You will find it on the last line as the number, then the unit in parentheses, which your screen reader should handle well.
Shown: 110 (lb)
